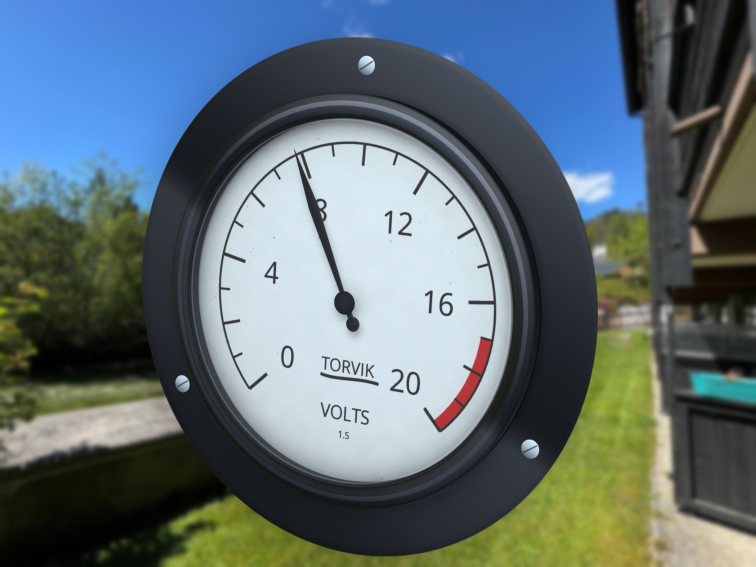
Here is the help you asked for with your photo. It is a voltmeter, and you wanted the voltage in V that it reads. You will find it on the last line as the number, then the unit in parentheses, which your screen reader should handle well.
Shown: 8 (V)
